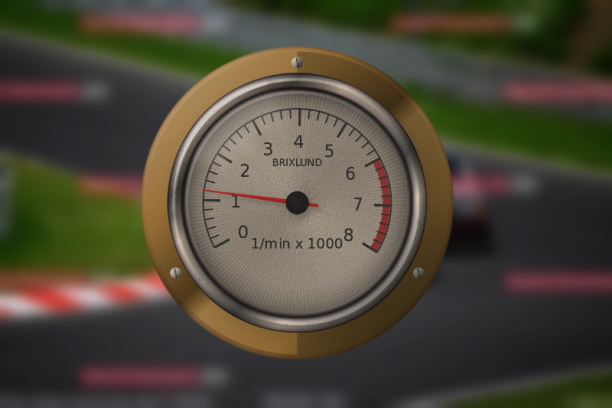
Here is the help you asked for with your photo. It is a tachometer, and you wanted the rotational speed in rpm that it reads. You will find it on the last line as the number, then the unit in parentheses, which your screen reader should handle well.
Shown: 1200 (rpm)
